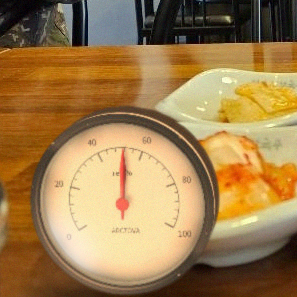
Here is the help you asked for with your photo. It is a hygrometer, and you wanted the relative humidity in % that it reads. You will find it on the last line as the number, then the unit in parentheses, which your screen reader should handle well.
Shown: 52 (%)
